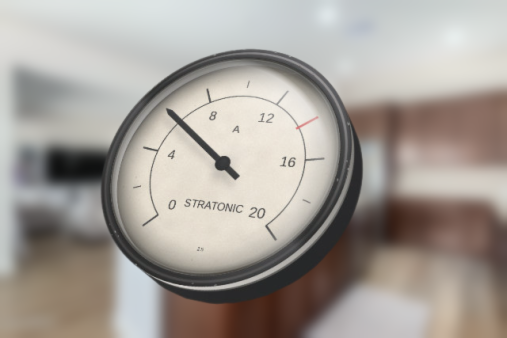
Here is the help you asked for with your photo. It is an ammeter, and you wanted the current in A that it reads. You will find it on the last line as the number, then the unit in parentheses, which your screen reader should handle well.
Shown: 6 (A)
